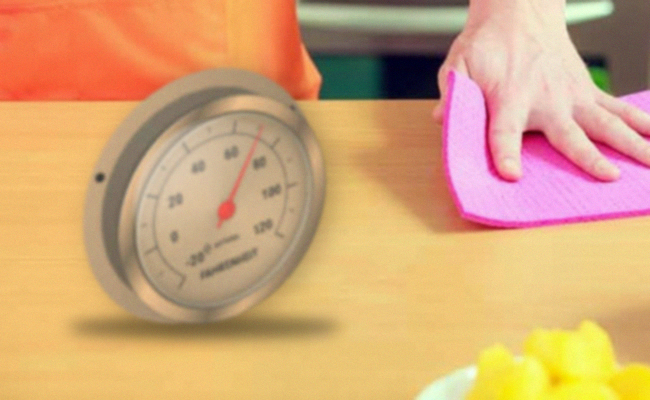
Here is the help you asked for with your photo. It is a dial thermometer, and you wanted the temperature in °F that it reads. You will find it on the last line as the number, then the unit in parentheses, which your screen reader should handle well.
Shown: 70 (°F)
